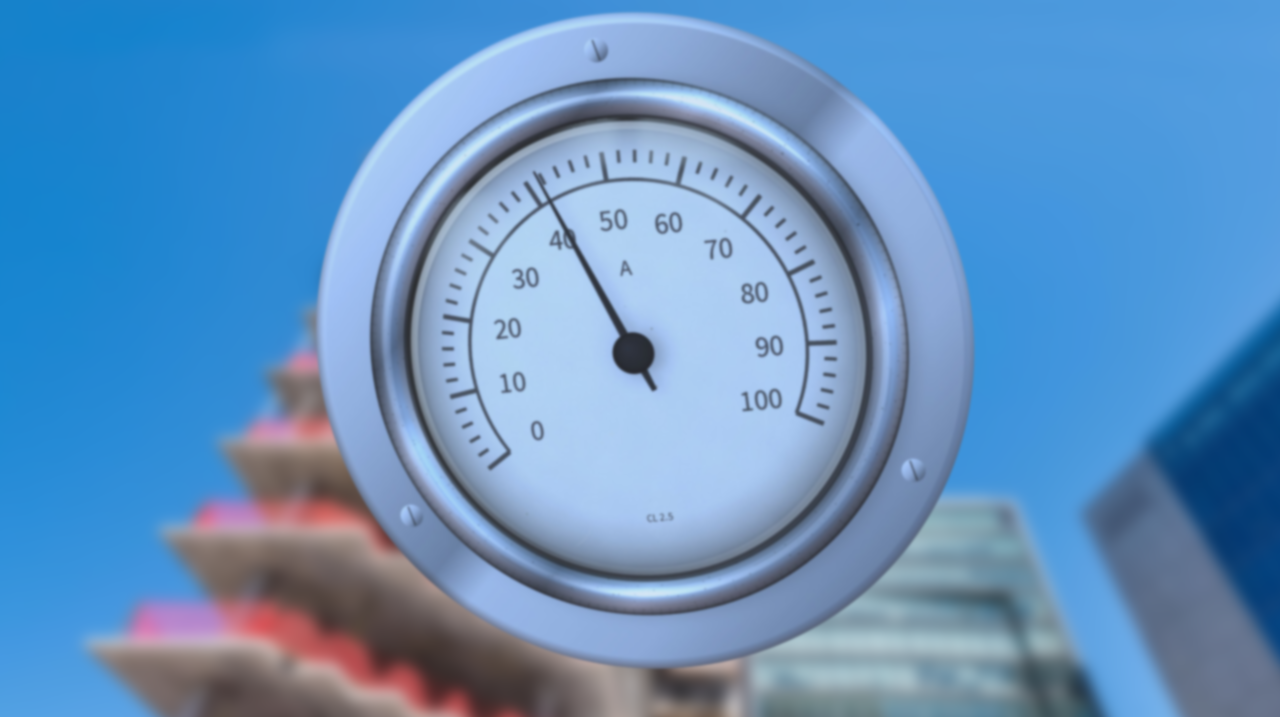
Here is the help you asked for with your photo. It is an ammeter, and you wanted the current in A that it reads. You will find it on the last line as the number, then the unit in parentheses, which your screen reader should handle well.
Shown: 42 (A)
